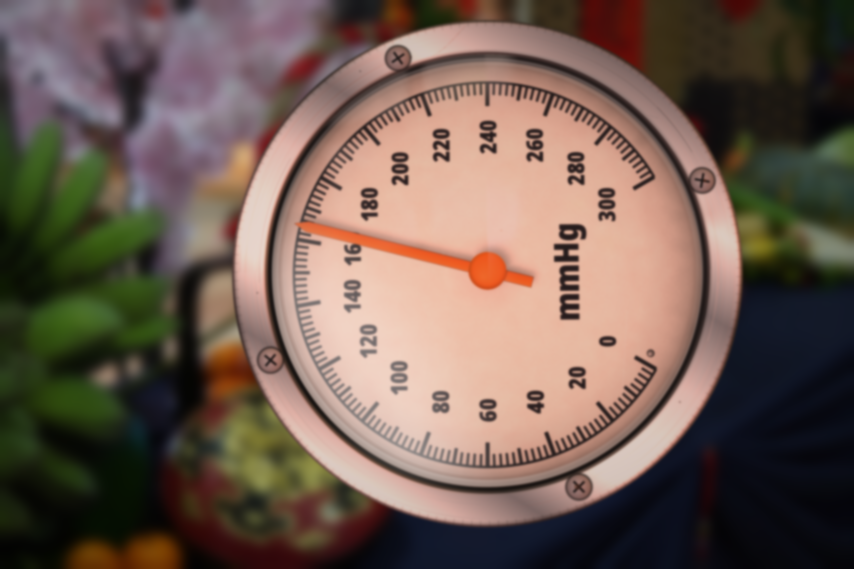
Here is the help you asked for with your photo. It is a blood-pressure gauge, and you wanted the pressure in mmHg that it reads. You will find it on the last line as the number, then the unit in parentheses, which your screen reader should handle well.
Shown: 164 (mmHg)
